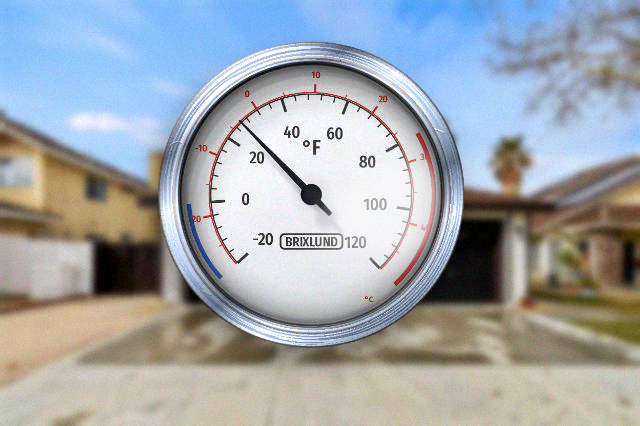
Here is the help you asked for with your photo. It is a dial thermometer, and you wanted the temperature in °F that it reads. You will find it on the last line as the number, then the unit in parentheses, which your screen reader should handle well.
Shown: 26 (°F)
